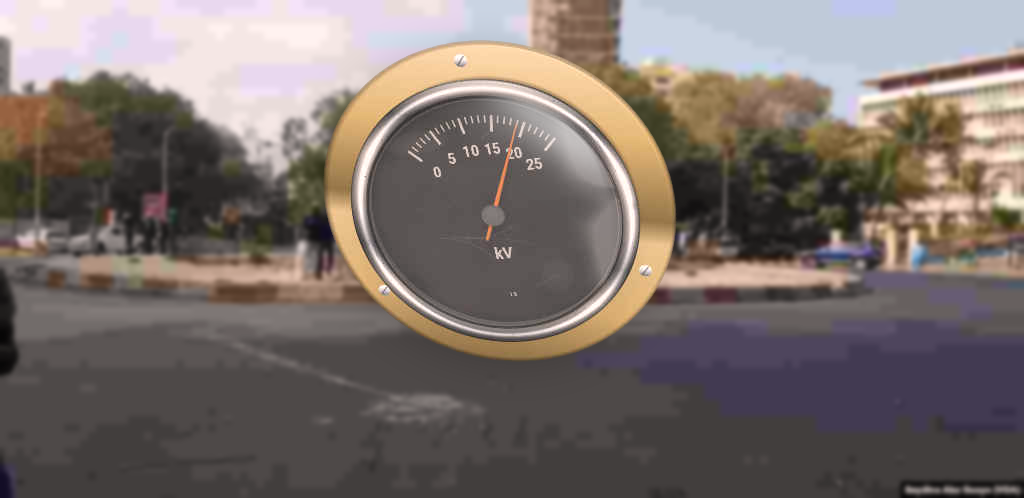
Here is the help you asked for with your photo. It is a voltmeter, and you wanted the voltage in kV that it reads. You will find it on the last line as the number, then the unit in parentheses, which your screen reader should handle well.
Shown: 19 (kV)
